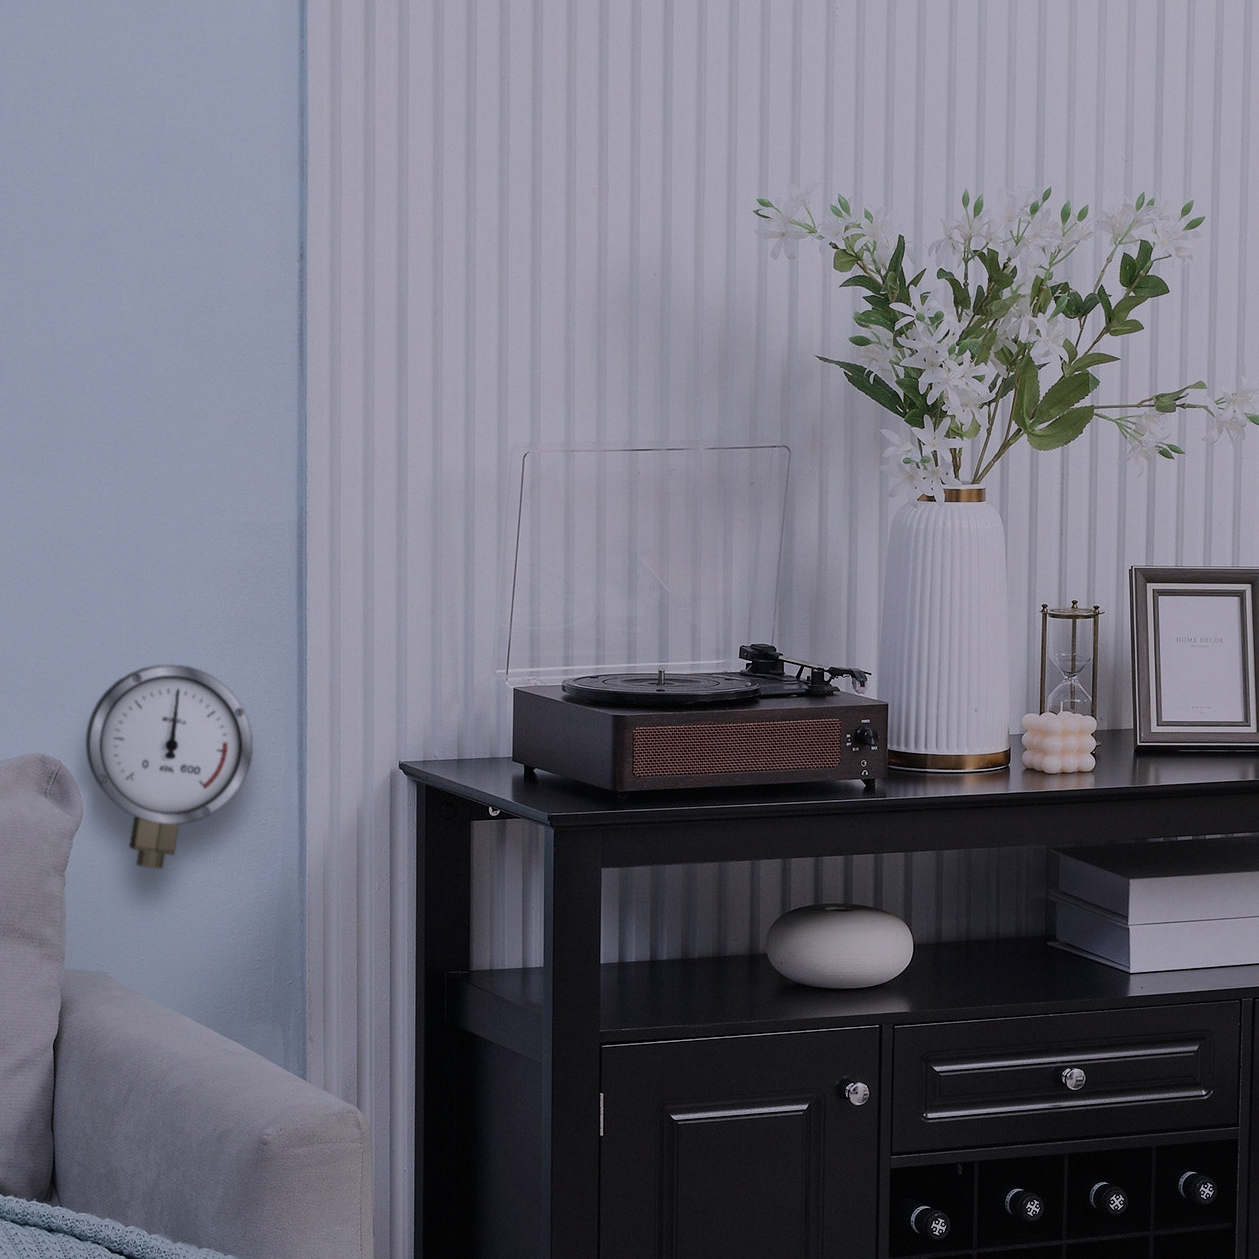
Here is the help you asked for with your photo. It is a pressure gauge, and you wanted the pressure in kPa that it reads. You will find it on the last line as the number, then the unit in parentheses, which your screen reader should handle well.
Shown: 300 (kPa)
